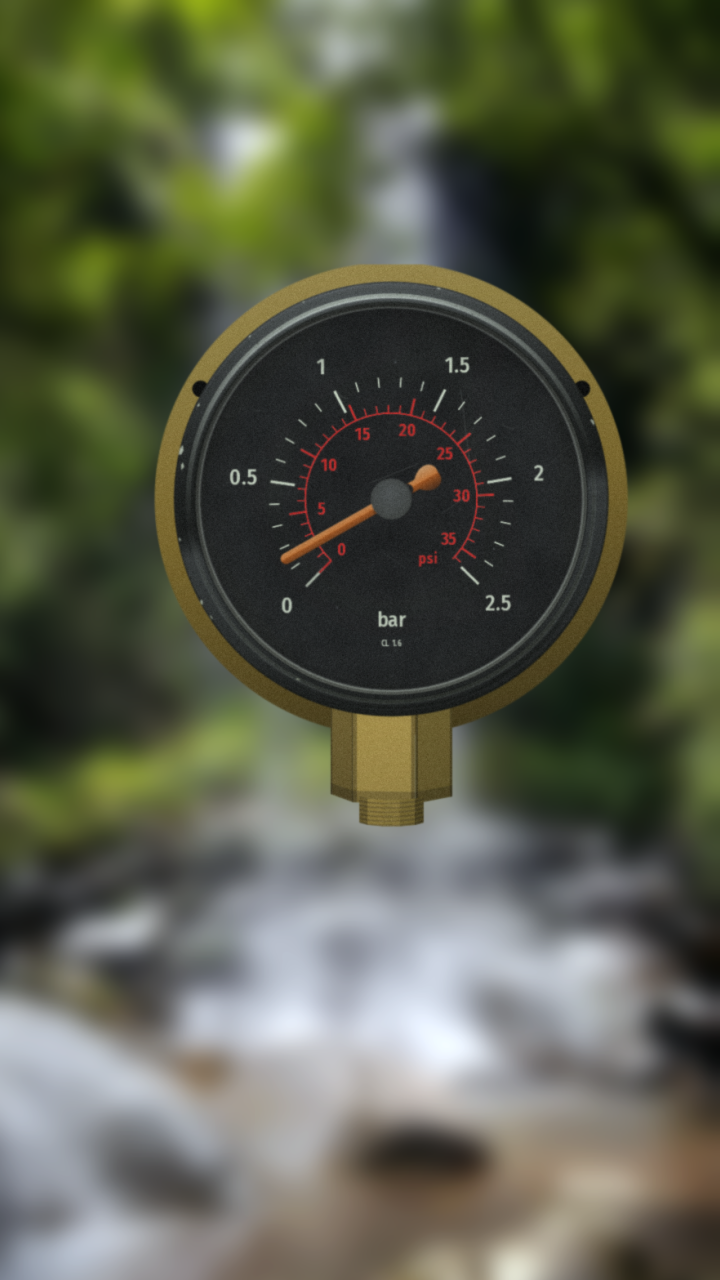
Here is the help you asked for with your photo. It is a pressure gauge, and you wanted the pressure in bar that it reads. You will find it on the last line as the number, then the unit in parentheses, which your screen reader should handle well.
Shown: 0.15 (bar)
